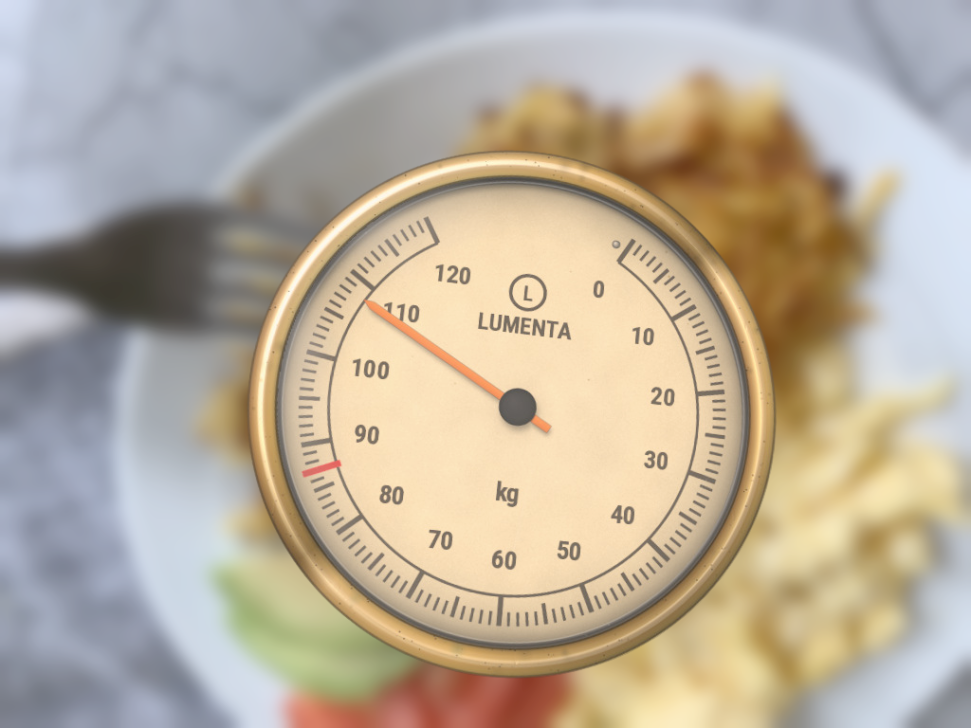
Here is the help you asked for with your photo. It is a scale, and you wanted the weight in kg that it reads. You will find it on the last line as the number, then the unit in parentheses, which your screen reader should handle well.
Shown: 108 (kg)
